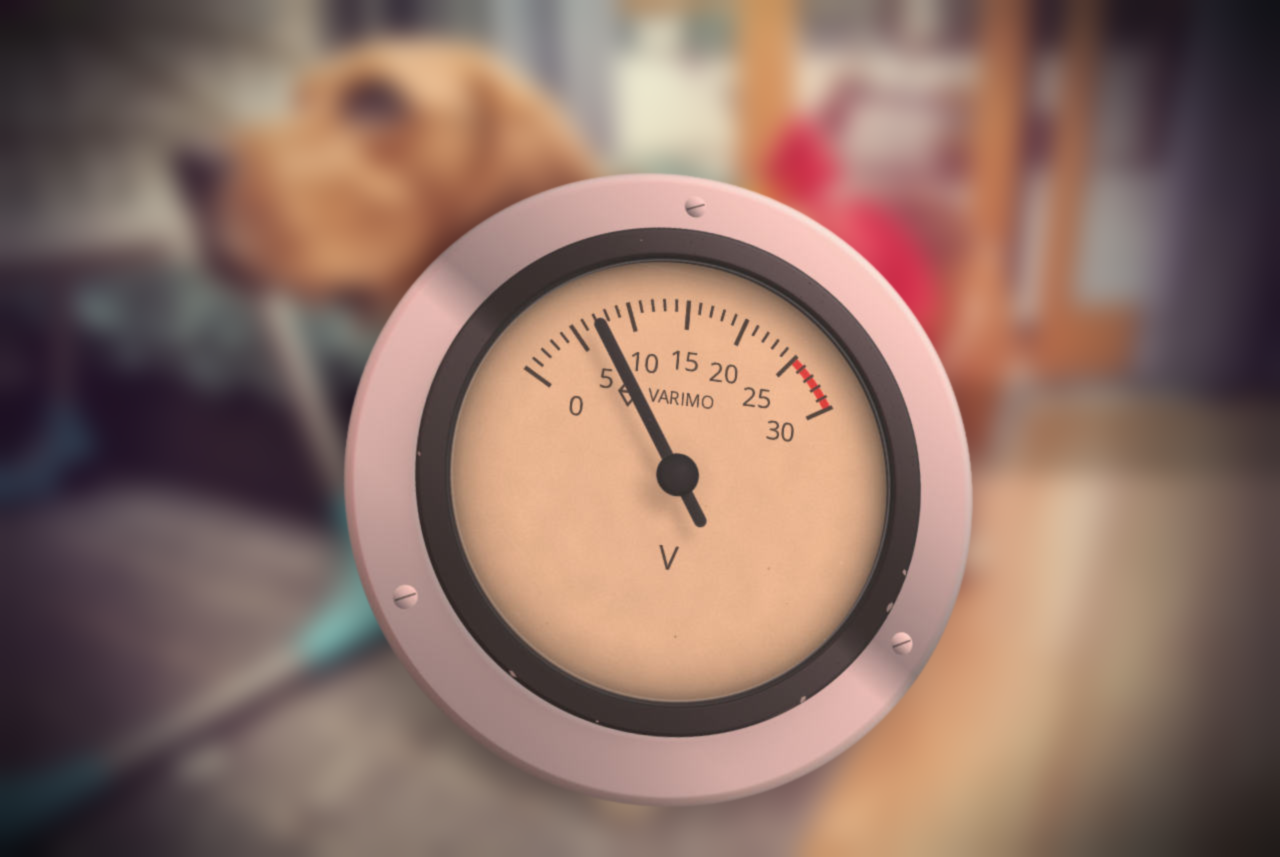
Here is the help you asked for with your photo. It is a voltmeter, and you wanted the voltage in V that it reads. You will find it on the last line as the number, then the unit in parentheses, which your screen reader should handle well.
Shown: 7 (V)
